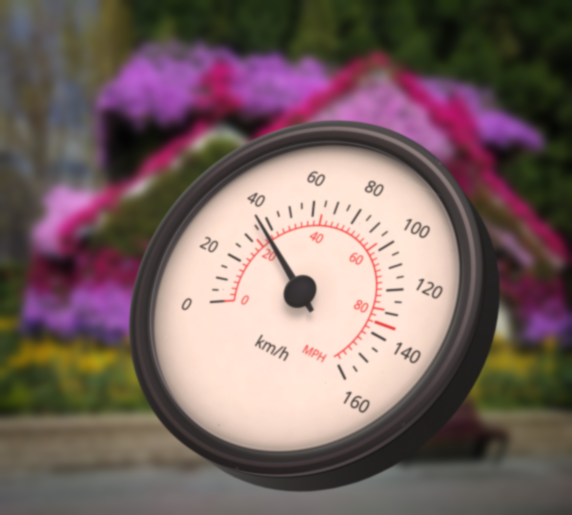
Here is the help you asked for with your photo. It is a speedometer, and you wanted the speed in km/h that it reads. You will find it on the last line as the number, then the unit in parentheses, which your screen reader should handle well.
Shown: 37.5 (km/h)
